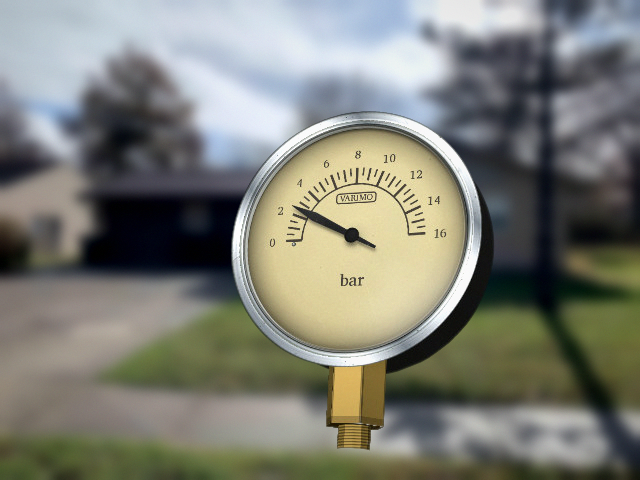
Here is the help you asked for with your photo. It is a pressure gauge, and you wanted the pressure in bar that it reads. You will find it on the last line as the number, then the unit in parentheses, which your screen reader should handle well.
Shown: 2.5 (bar)
